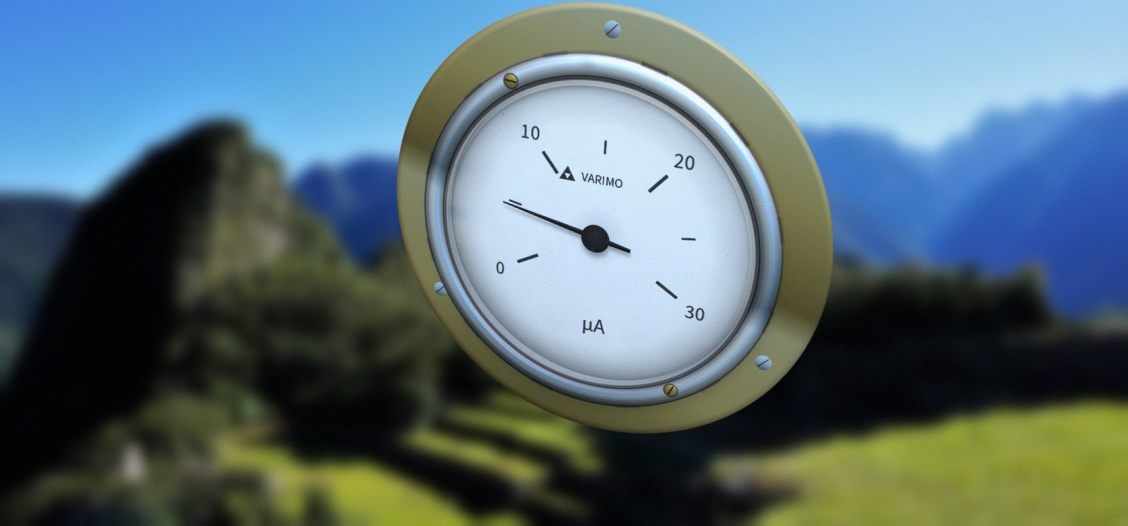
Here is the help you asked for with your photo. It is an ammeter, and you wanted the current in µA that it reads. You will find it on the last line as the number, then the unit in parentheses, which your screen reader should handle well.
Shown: 5 (µA)
